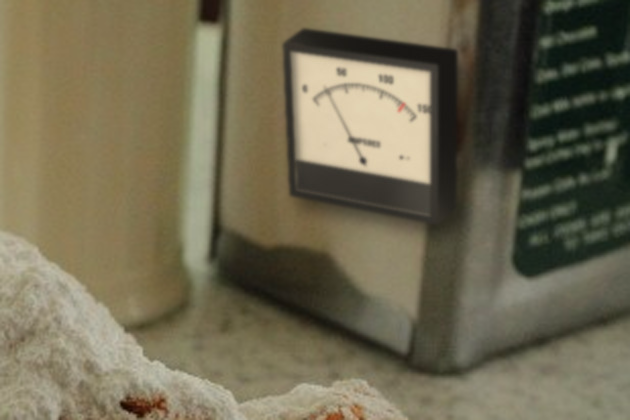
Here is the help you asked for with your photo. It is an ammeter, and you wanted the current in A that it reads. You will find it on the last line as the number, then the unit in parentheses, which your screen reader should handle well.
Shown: 25 (A)
